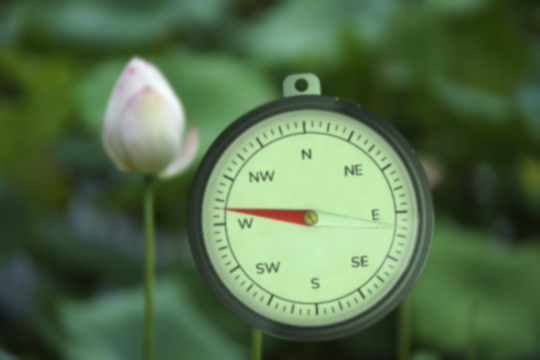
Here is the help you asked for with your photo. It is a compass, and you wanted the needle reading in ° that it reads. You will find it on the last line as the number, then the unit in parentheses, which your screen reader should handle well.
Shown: 280 (°)
